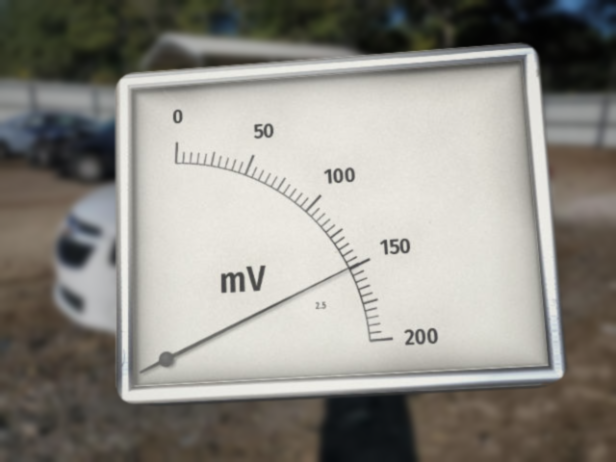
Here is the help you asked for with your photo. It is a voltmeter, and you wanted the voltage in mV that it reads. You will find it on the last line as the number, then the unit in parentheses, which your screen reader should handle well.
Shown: 150 (mV)
